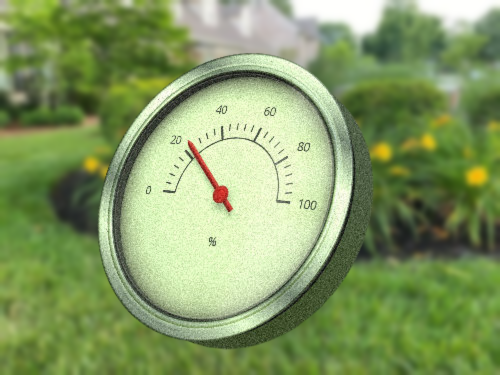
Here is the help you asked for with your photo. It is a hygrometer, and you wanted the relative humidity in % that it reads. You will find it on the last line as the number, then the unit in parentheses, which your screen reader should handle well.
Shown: 24 (%)
